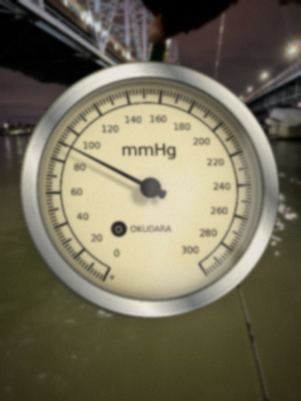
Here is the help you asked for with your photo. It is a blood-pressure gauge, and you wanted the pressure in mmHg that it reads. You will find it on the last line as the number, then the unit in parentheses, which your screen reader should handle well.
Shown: 90 (mmHg)
